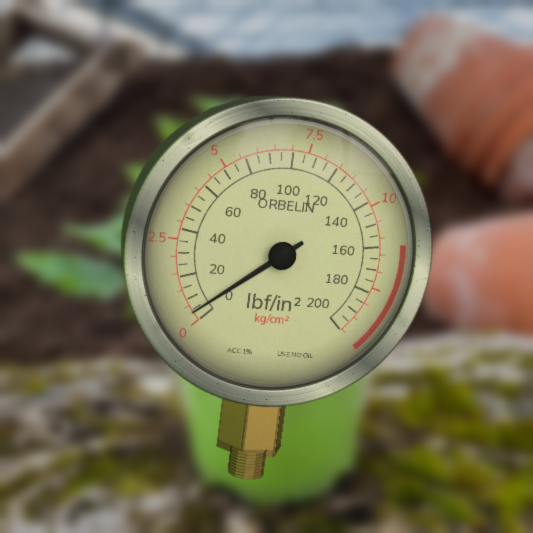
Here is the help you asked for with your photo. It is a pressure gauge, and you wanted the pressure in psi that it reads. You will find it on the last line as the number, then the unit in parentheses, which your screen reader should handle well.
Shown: 5 (psi)
